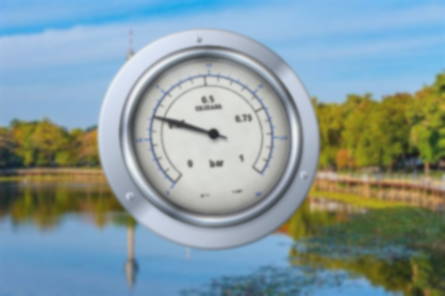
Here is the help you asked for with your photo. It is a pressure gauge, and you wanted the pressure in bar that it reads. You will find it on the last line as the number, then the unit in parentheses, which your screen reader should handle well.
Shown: 0.25 (bar)
